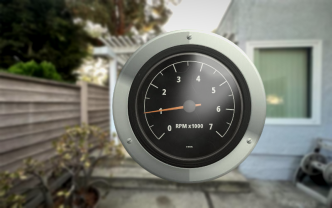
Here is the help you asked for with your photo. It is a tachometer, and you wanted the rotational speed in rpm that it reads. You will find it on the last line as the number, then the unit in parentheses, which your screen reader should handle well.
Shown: 1000 (rpm)
